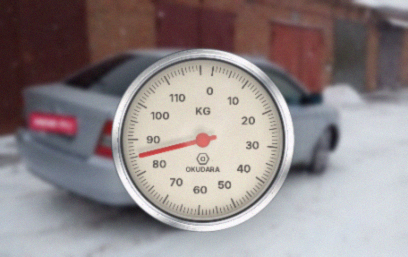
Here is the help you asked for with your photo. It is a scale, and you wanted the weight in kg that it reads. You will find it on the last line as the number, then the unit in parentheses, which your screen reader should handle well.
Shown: 85 (kg)
